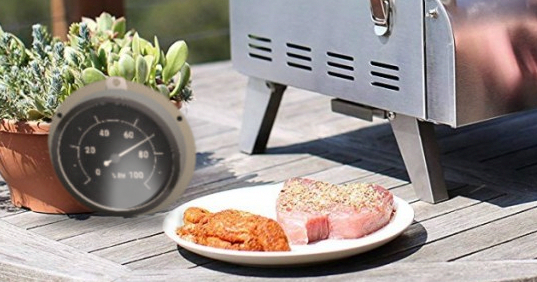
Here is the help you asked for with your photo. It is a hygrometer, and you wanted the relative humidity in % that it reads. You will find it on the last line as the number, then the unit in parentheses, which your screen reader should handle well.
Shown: 70 (%)
